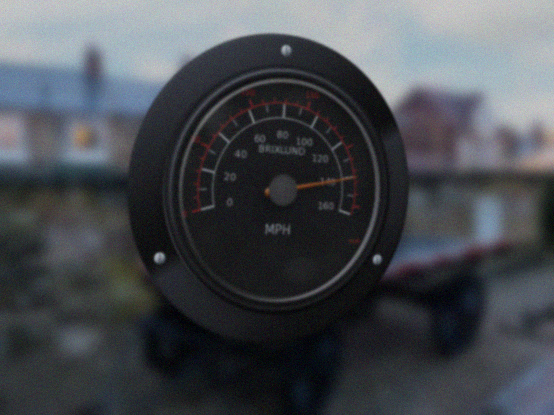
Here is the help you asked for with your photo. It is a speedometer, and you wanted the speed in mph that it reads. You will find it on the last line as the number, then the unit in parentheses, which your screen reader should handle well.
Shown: 140 (mph)
